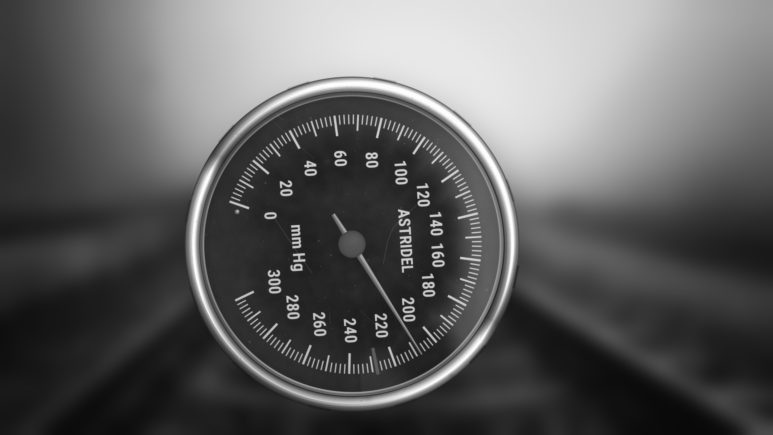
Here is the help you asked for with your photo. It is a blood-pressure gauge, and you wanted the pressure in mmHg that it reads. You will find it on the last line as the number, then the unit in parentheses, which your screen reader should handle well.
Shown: 208 (mmHg)
